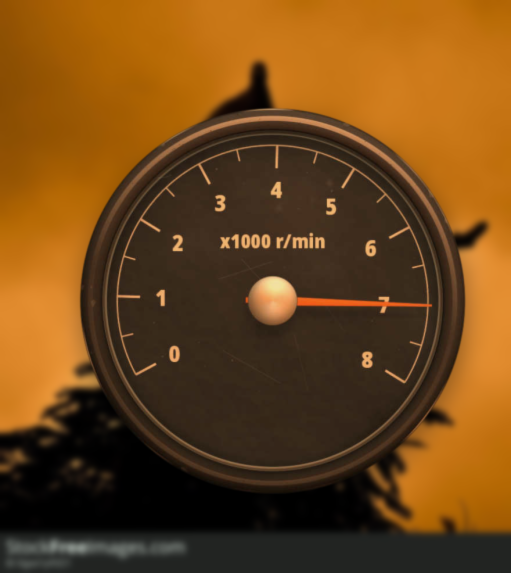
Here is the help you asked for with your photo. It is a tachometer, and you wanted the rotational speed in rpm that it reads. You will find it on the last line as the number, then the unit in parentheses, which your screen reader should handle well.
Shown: 7000 (rpm)
